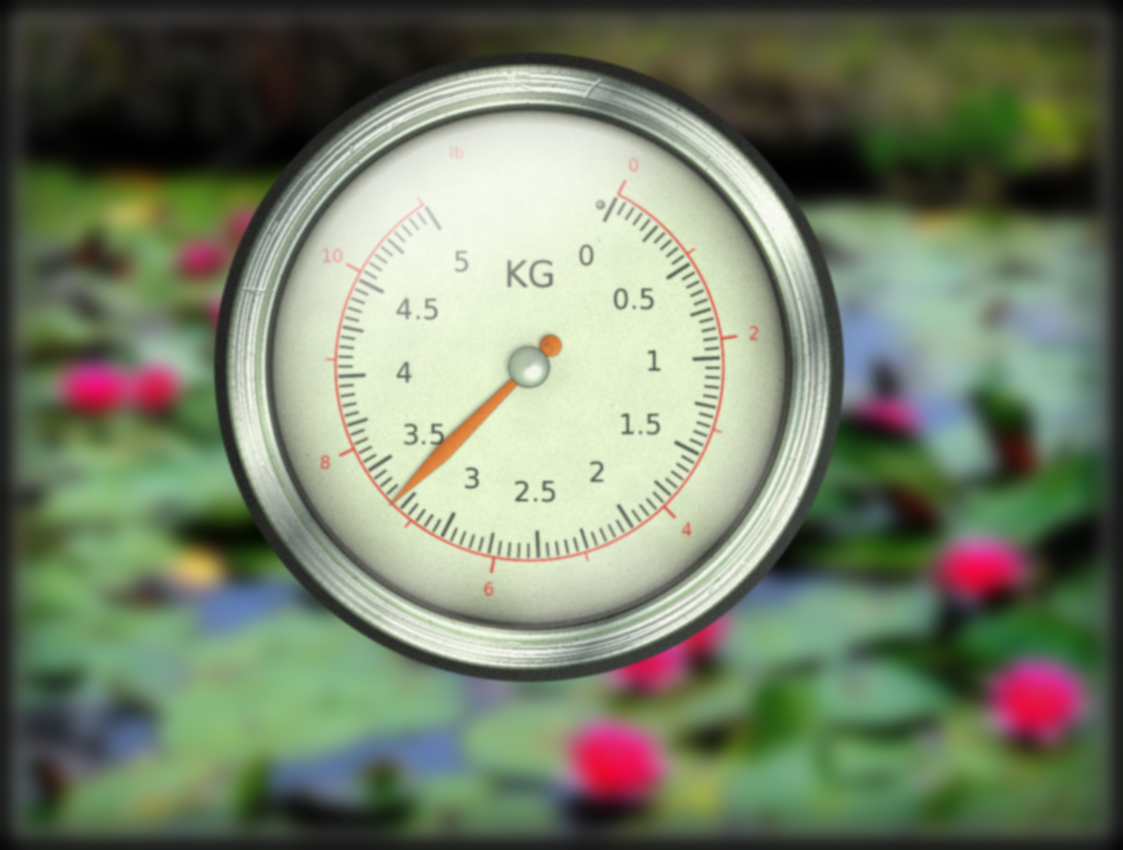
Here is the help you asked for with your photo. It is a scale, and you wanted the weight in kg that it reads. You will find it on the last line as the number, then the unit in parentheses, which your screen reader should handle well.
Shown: 3.3 (kg)
